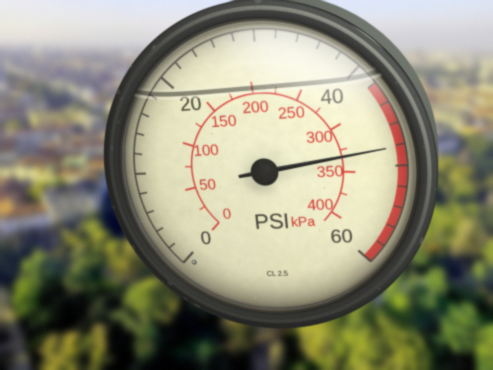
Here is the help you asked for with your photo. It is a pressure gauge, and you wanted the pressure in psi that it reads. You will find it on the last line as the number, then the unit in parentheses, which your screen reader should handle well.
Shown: 48 (psi)
